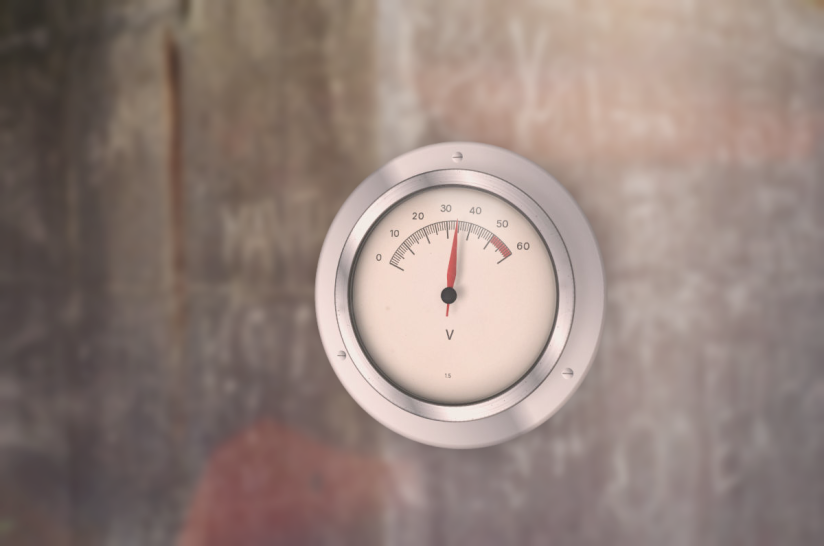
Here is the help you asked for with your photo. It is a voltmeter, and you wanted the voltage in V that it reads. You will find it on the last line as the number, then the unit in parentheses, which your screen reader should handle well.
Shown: 35 (V)
